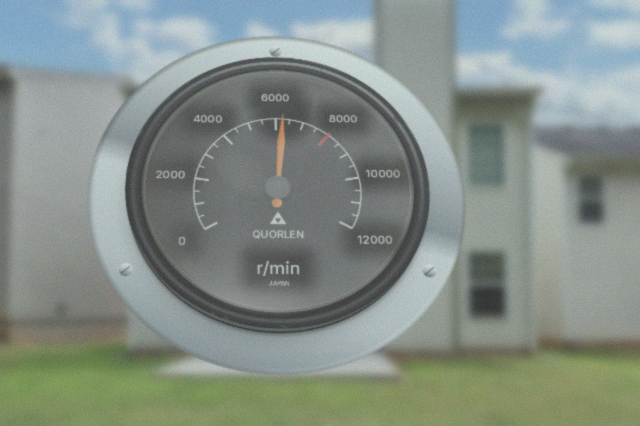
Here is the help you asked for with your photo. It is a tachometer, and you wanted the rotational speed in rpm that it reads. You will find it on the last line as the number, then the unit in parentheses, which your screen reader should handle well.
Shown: 6250 (rpm)
